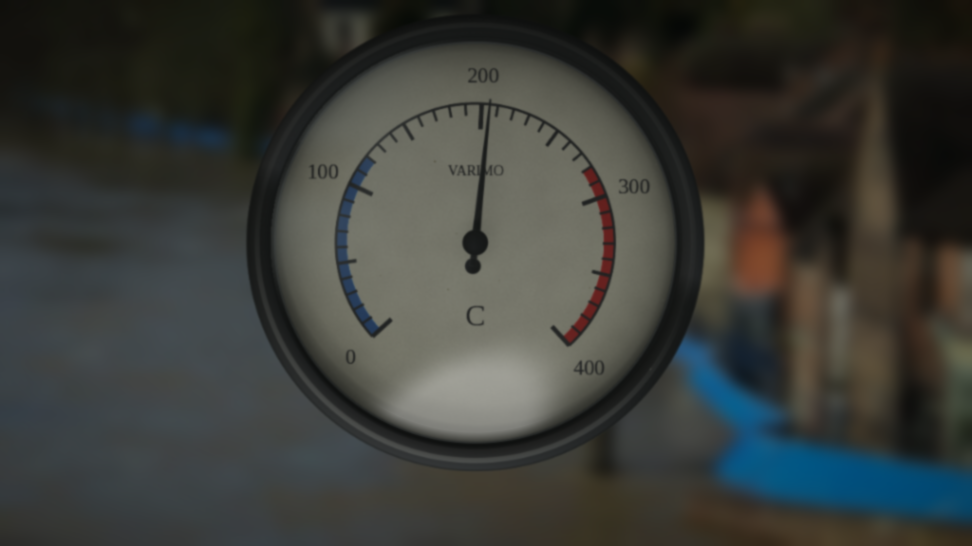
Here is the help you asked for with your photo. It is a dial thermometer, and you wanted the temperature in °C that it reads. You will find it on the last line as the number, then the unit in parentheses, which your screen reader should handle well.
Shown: 205 (°C)
